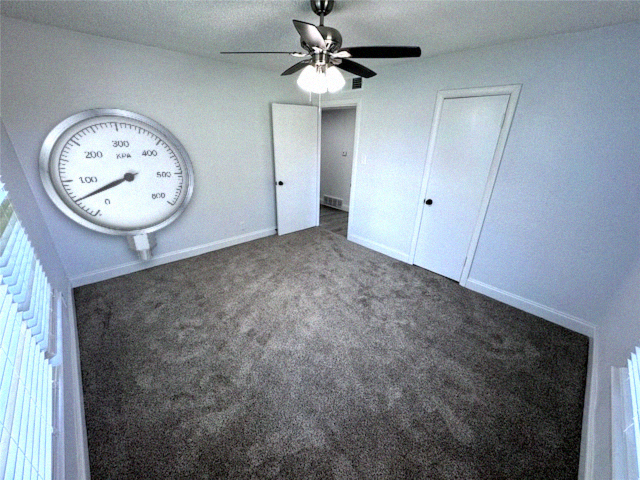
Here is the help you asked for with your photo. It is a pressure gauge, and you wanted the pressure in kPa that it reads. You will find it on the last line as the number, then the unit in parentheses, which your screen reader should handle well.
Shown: 50 (kPa)
